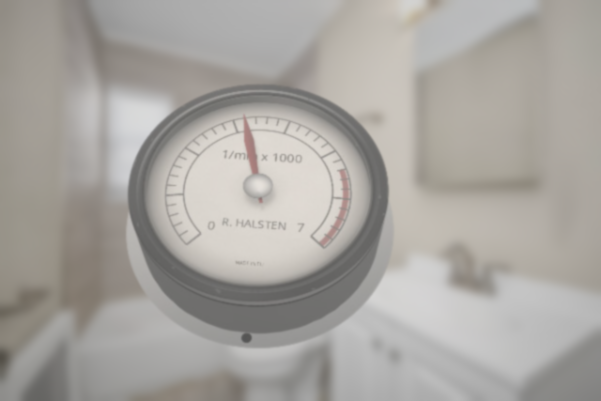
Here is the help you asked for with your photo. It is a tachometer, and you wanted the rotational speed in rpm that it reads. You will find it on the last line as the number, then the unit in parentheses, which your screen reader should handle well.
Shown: 3200 (rpm)
